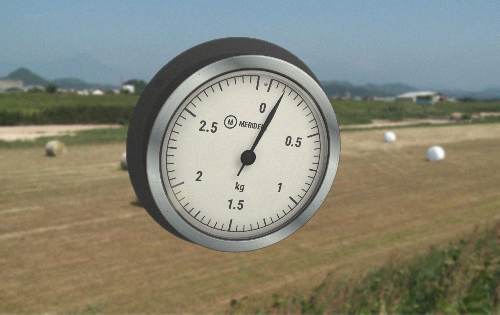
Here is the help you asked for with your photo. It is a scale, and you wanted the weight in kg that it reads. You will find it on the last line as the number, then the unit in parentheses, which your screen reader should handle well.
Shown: 0.1 (kg)
